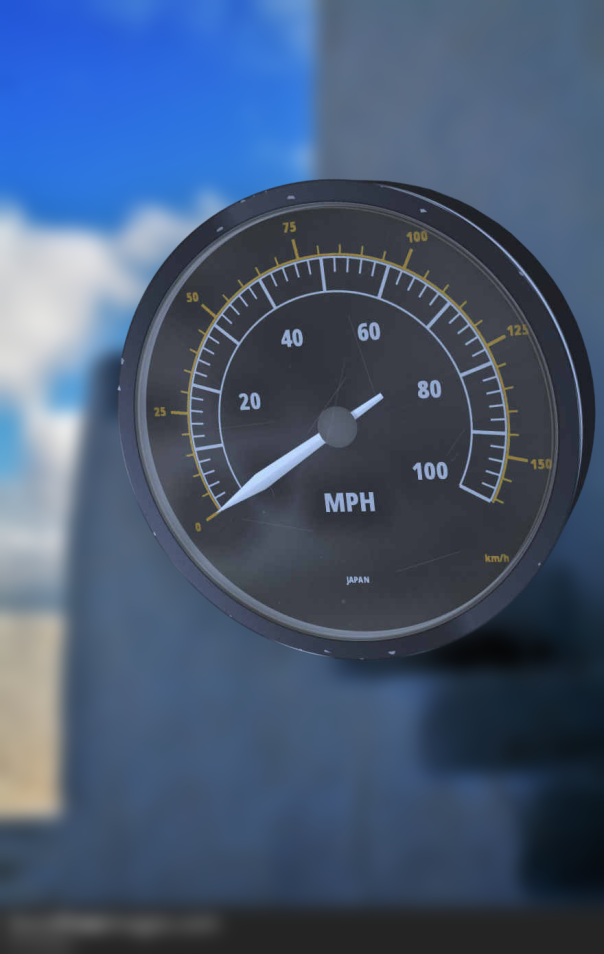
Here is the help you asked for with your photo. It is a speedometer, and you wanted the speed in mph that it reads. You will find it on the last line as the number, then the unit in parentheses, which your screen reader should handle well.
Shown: 0 (mph)
